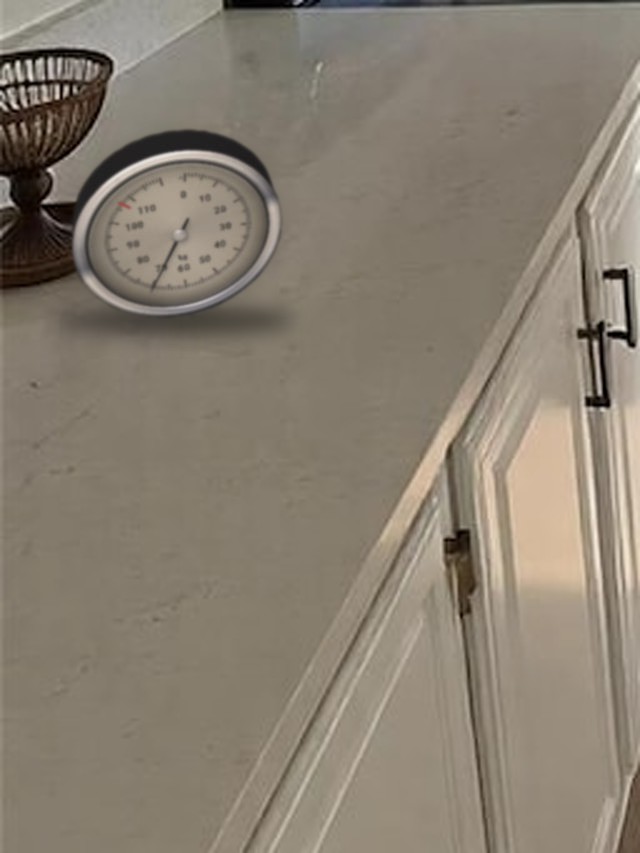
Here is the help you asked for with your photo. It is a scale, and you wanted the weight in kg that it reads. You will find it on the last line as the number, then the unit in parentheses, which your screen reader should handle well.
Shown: 70 (kg)
